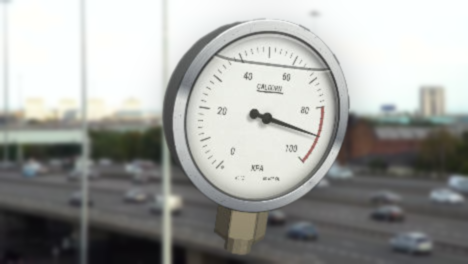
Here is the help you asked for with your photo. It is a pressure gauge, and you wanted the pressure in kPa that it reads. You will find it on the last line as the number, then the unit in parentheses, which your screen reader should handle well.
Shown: 90 (kPa)
